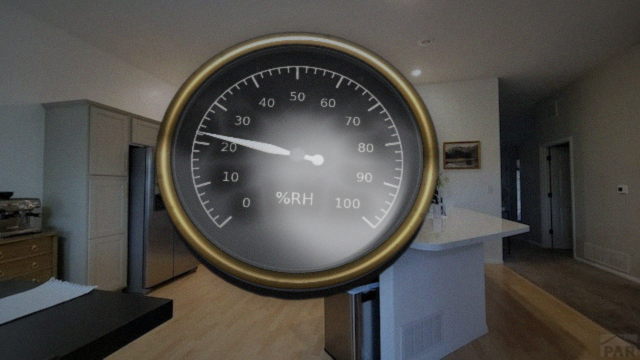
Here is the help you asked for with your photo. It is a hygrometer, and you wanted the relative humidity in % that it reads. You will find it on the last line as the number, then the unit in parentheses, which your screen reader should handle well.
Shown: 22 (%)
